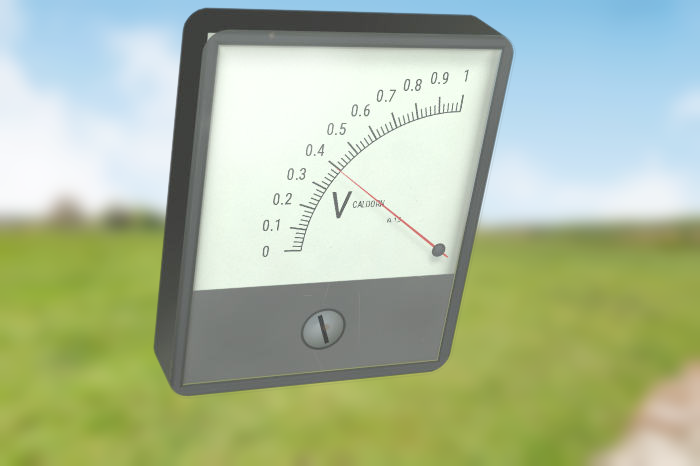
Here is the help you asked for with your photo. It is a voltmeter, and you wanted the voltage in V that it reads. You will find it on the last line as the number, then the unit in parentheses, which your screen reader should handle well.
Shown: 0.4 (V)
